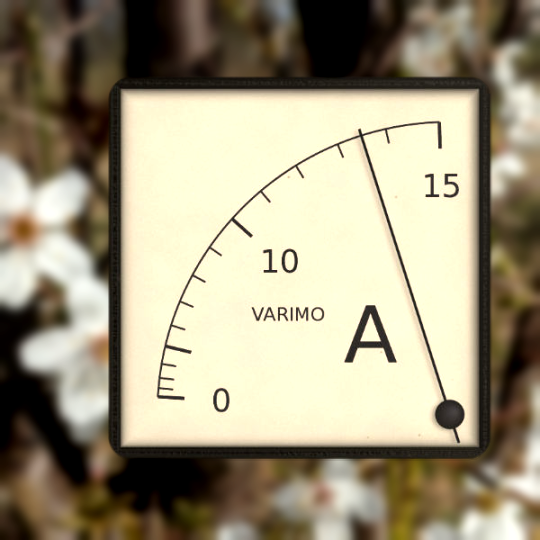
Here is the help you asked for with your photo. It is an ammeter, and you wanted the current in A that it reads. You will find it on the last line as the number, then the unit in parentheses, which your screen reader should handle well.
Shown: 13.5 (A)
